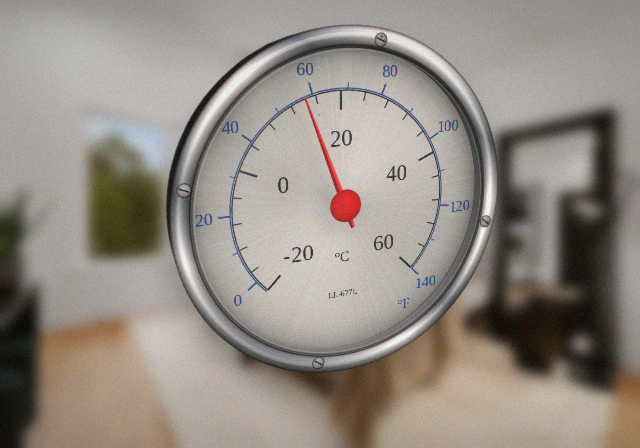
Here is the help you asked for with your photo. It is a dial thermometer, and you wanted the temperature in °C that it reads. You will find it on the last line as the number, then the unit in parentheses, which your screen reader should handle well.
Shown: 14 (°C)
